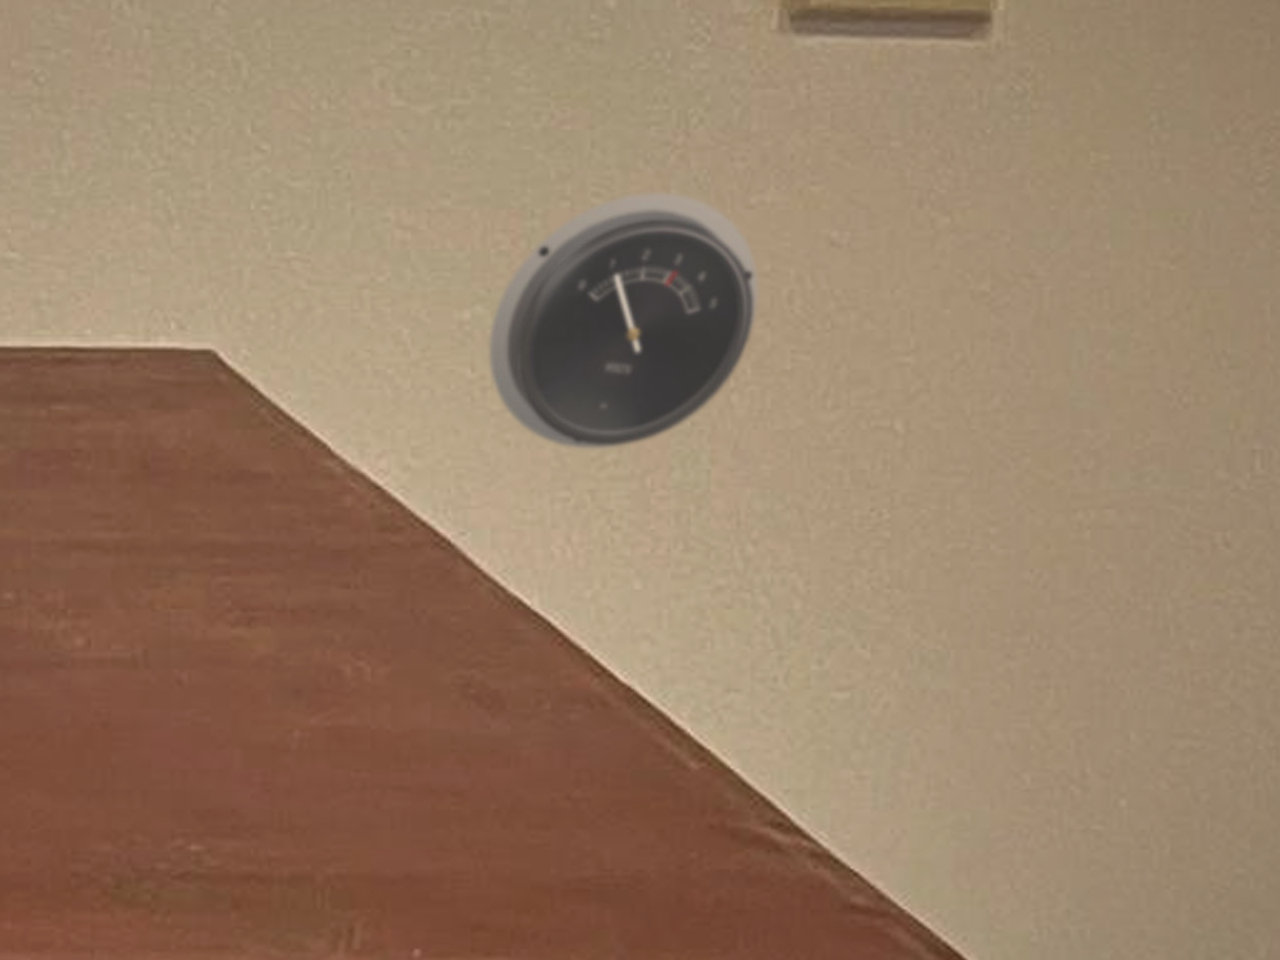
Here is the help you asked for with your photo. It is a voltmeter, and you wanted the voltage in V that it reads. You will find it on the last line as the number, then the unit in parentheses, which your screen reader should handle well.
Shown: 1 (V)
